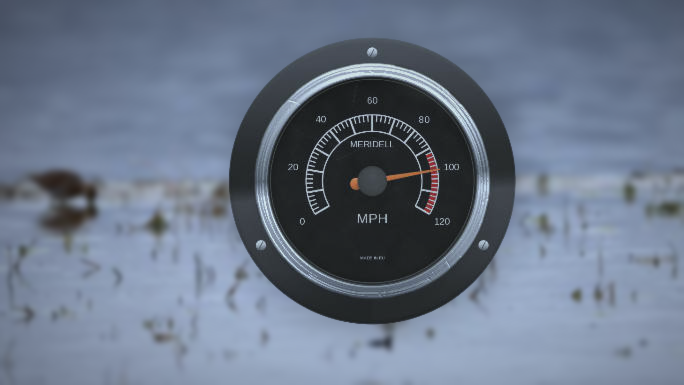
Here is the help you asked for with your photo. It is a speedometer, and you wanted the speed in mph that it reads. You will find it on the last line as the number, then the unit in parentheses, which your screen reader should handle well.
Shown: 100 (mph)
